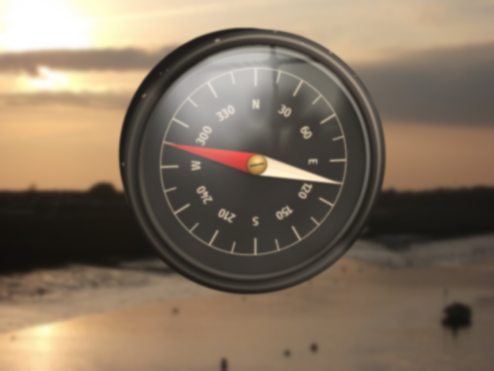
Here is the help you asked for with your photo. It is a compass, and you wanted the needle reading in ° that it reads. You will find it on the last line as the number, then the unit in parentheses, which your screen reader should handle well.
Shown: 285 (°)
